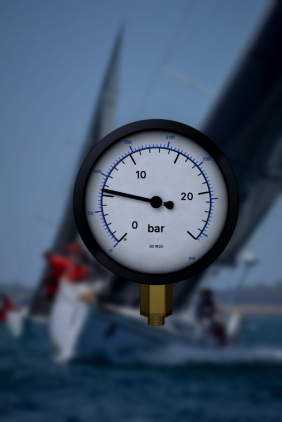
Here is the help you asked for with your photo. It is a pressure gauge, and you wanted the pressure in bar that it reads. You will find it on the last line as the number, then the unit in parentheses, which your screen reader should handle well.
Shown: 5.5 (bar)
